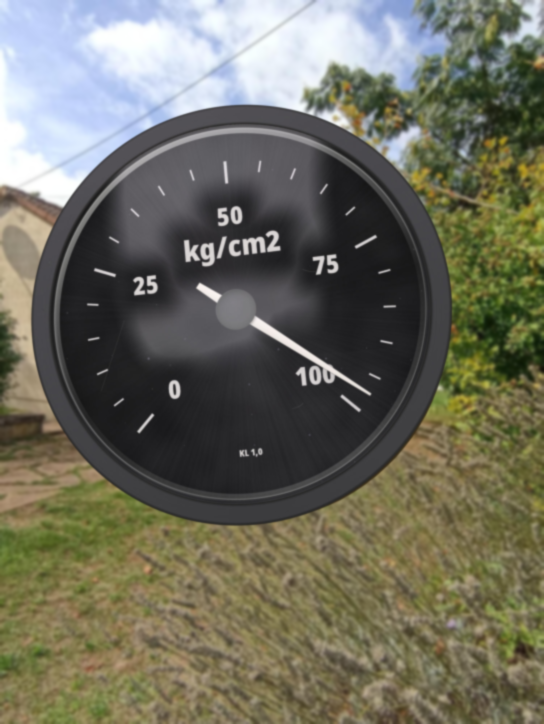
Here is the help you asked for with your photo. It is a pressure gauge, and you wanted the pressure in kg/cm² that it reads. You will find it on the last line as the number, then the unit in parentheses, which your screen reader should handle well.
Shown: 97.5 (kg/cm²)
